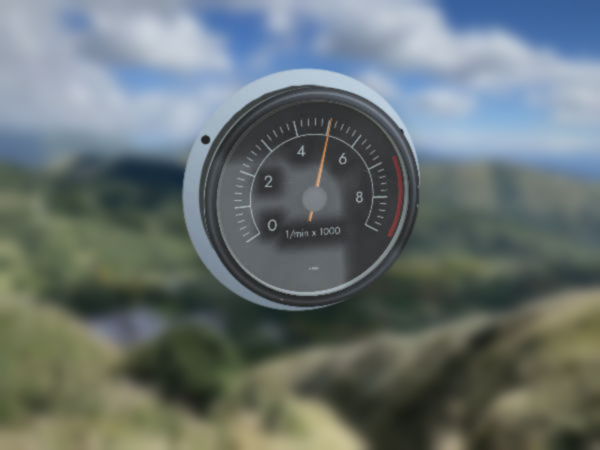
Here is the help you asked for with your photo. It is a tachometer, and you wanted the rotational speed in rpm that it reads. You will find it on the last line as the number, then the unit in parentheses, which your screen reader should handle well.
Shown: 5000 (rpm)
